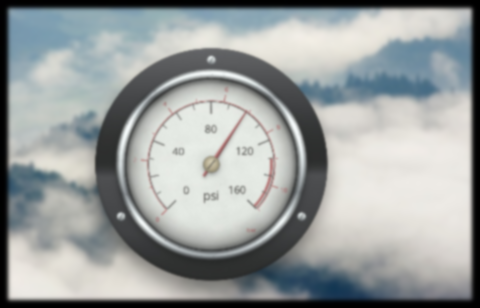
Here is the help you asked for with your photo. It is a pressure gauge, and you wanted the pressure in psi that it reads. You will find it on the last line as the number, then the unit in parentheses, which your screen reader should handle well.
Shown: 100 (psi)
